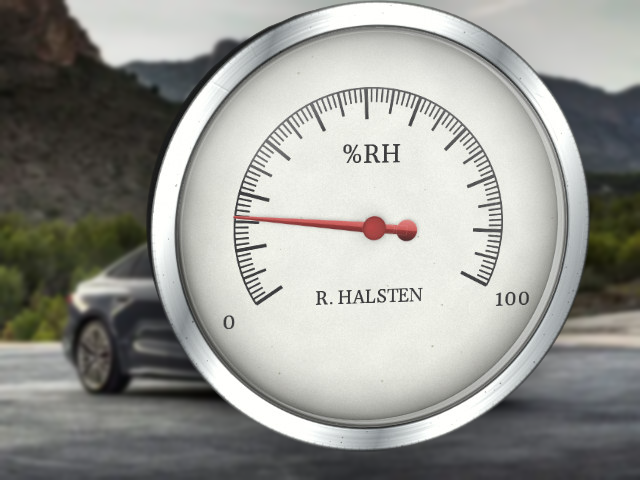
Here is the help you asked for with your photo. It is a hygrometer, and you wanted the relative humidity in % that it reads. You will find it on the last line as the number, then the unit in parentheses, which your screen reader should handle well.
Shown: 16 (%)
